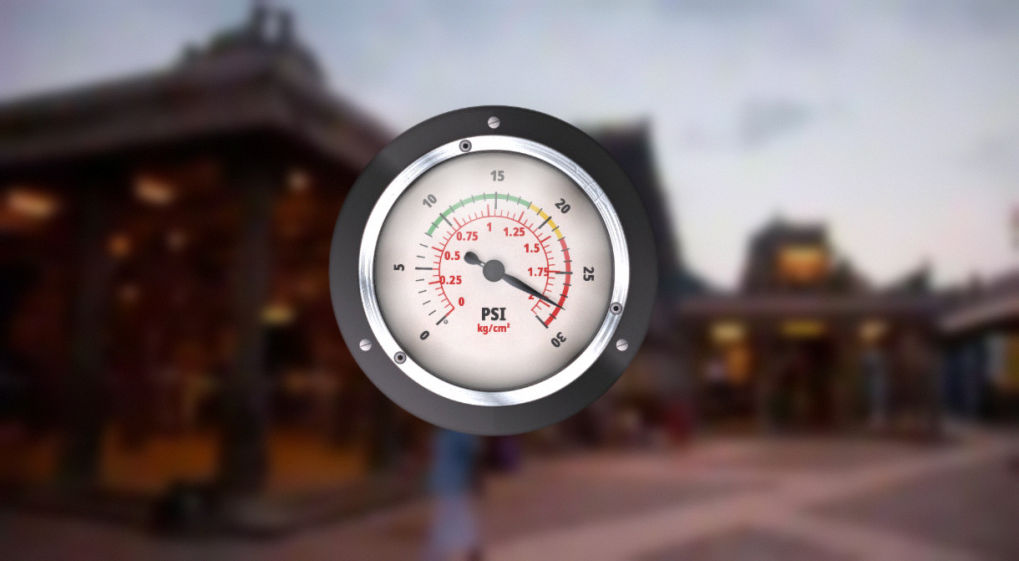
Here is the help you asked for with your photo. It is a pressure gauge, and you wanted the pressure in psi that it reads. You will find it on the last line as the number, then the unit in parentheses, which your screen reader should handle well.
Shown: 28 (psi)
